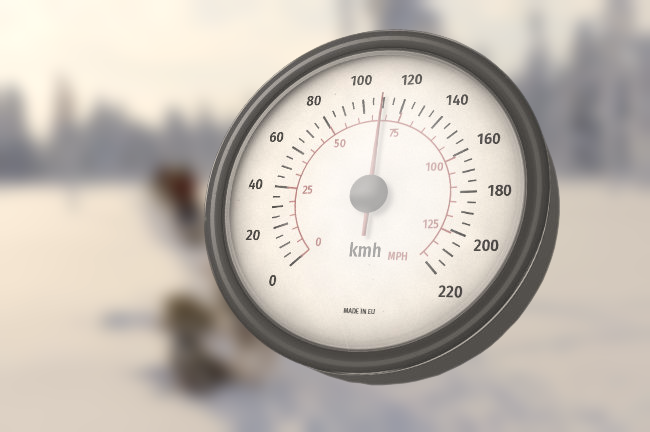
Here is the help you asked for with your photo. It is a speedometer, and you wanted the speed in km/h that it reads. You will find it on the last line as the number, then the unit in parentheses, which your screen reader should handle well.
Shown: 110 (km/h)
